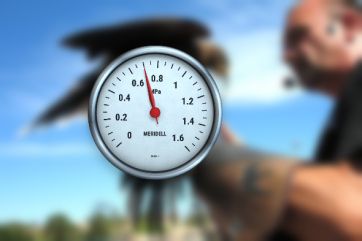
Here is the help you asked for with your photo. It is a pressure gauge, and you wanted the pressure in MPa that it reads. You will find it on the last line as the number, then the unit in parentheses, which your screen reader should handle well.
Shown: 0.7 (MPa)
